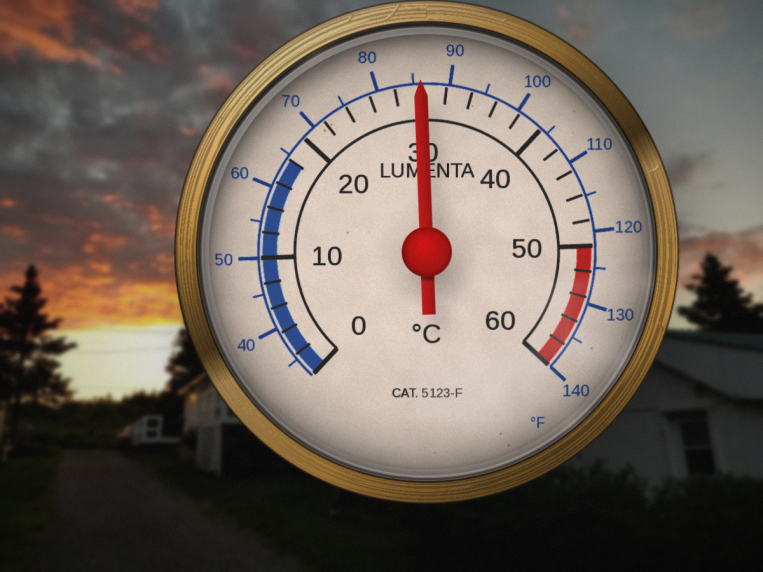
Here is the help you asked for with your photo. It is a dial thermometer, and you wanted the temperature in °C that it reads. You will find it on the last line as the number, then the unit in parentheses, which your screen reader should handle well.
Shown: 30 (°C)
